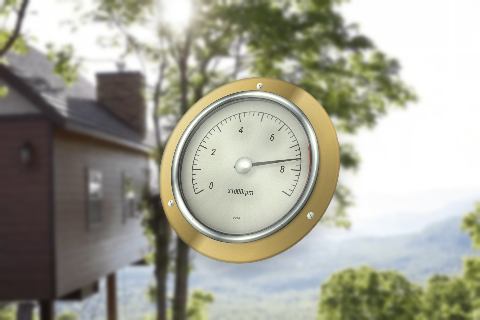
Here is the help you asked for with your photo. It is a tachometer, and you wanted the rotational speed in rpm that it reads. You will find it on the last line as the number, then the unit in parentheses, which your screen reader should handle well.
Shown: 7600 (rpm)
